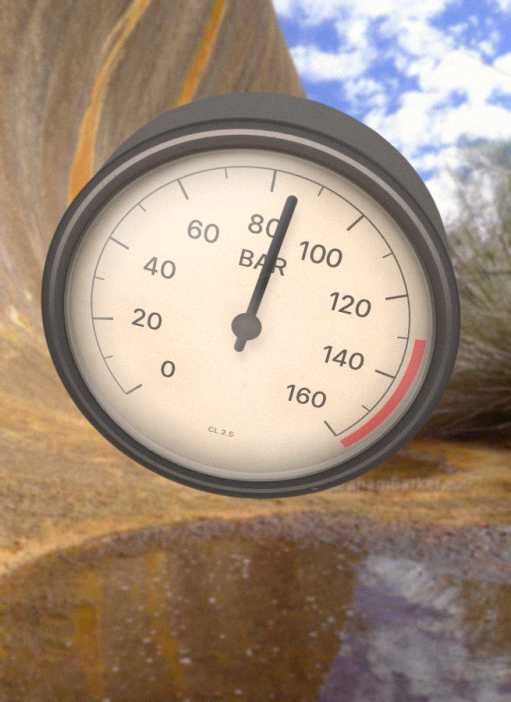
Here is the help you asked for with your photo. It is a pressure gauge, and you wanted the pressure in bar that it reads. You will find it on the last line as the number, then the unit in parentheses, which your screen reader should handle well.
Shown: 85 (bar)
